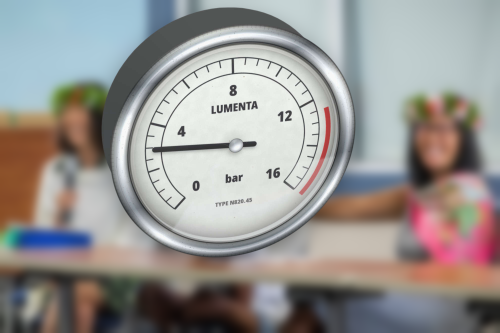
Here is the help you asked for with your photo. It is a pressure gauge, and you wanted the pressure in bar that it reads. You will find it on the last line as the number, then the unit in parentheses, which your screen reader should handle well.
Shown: 3 (bar)
